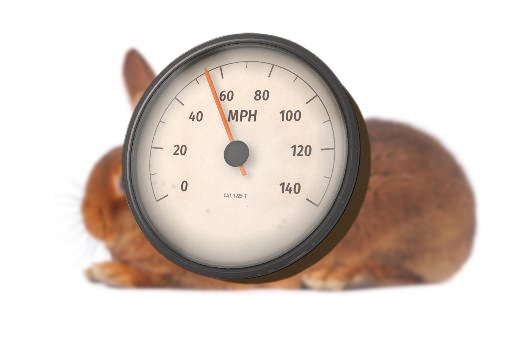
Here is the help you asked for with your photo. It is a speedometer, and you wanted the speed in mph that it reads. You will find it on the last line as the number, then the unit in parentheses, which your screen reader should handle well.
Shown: 55 (mph)
